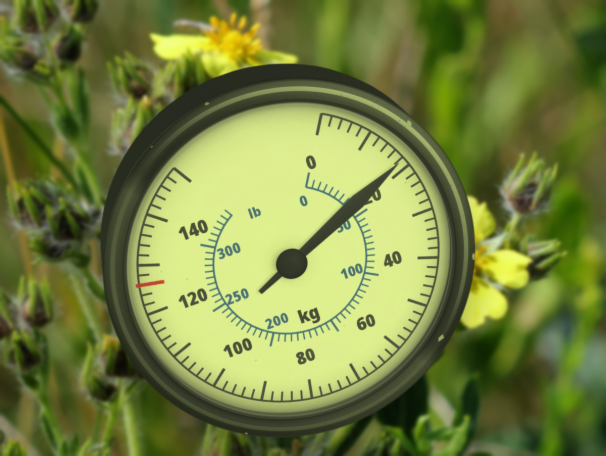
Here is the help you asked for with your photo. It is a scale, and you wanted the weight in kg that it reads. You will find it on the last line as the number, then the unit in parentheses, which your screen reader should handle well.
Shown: 18 (kg)
